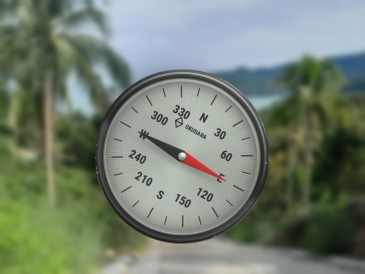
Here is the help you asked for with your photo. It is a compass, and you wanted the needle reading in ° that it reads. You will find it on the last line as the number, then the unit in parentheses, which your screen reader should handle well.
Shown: 90 (°)
